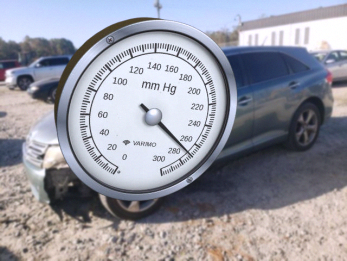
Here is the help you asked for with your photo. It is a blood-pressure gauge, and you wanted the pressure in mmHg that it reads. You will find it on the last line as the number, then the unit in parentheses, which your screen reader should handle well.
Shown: 270 (mmHg)
